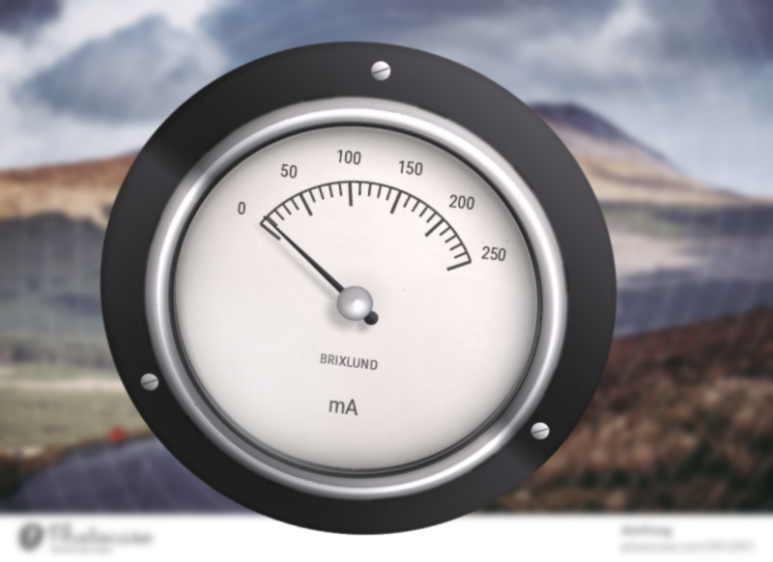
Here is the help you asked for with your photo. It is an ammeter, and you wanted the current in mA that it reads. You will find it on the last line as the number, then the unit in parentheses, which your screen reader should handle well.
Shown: 10 (mA)
